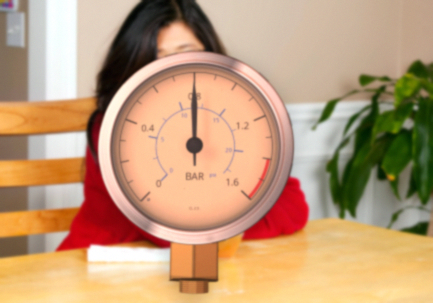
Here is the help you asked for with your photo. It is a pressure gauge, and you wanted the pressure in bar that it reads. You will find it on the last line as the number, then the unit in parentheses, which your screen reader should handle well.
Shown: 0.8 (bar)
